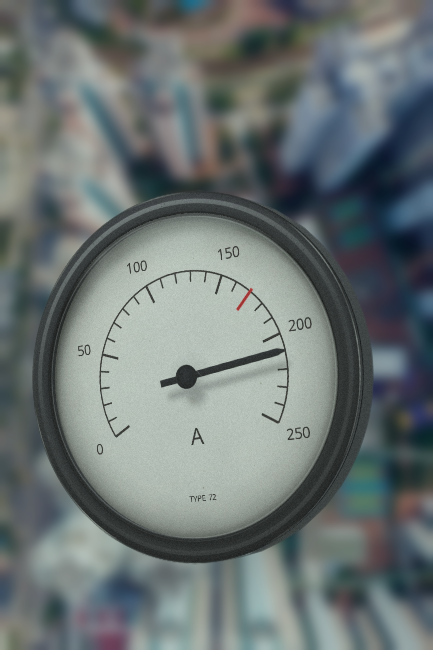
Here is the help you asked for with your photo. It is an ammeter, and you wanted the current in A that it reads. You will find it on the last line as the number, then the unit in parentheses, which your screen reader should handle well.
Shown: 210 (A)
